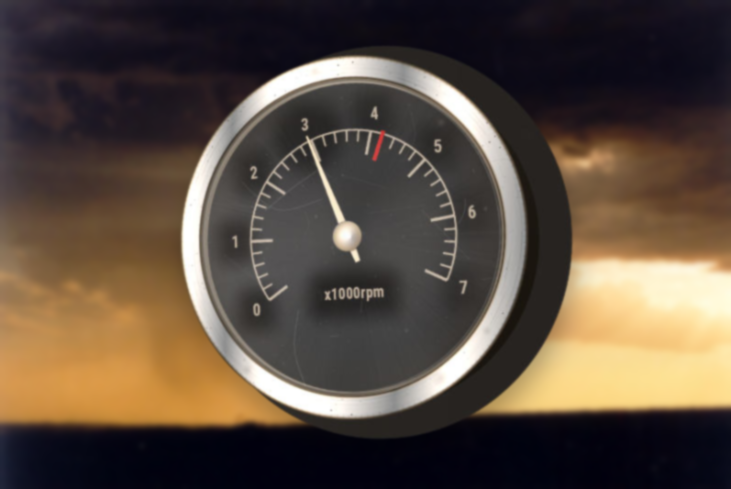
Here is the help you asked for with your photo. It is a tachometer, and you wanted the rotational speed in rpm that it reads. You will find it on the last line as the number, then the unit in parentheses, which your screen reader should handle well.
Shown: 3000 (rpm)
